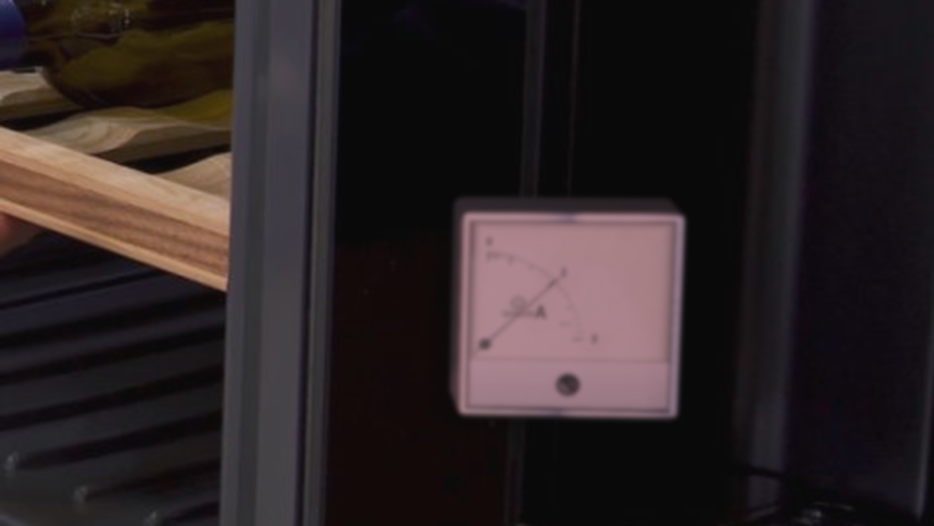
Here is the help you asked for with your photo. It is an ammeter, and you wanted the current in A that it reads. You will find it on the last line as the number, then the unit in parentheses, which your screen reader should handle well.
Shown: 2 (A)
